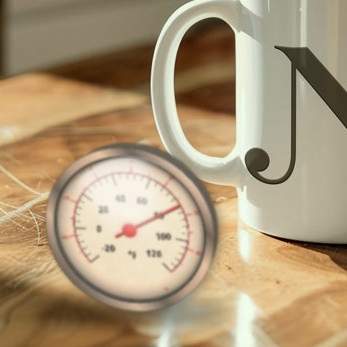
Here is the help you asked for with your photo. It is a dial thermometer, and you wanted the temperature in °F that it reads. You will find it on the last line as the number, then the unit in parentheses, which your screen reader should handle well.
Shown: 80 (°F)
